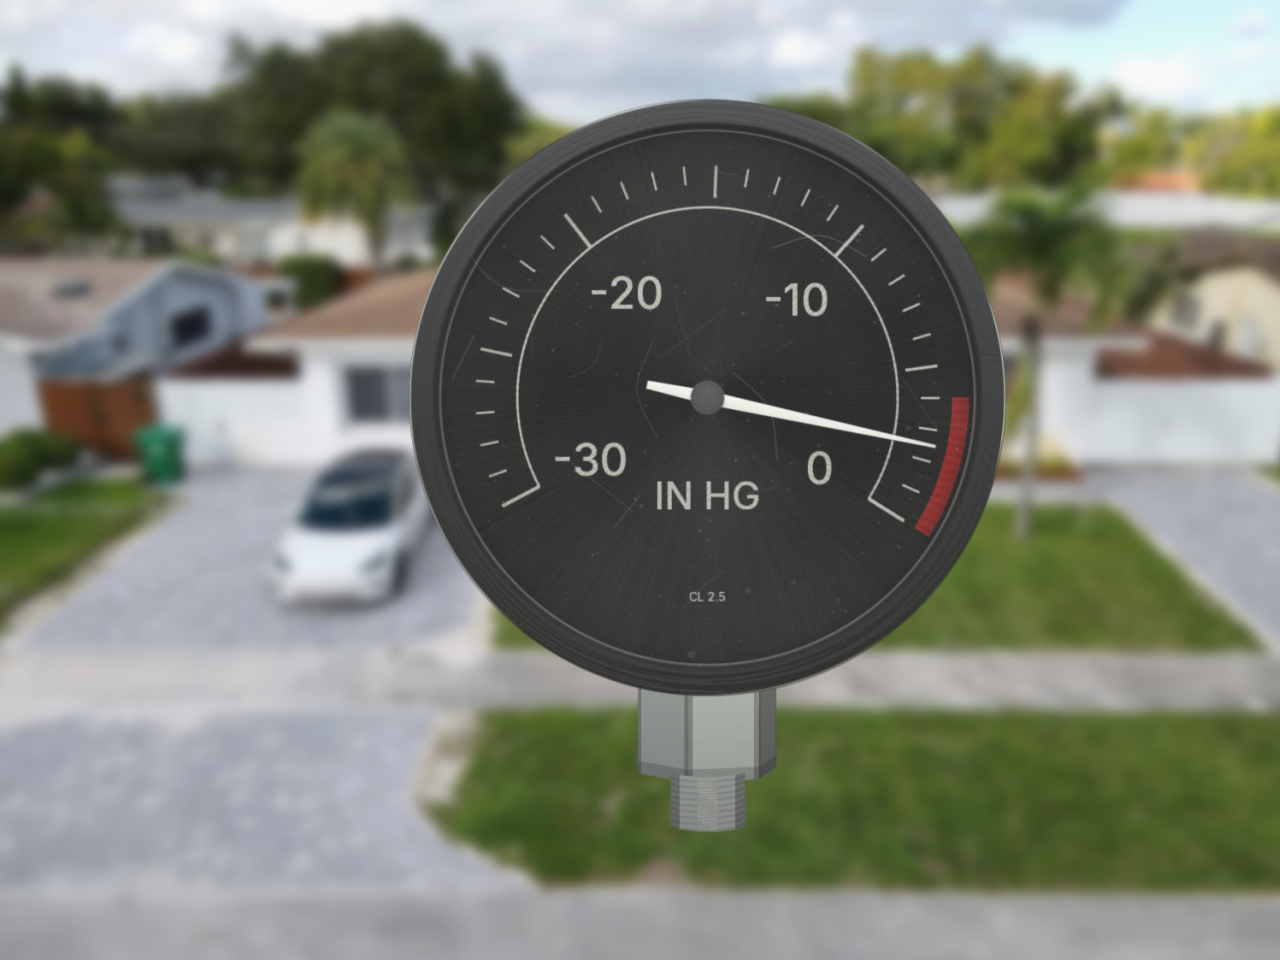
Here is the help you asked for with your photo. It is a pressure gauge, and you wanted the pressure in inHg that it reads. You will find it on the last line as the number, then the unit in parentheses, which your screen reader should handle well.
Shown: -2.5 (inHg)
